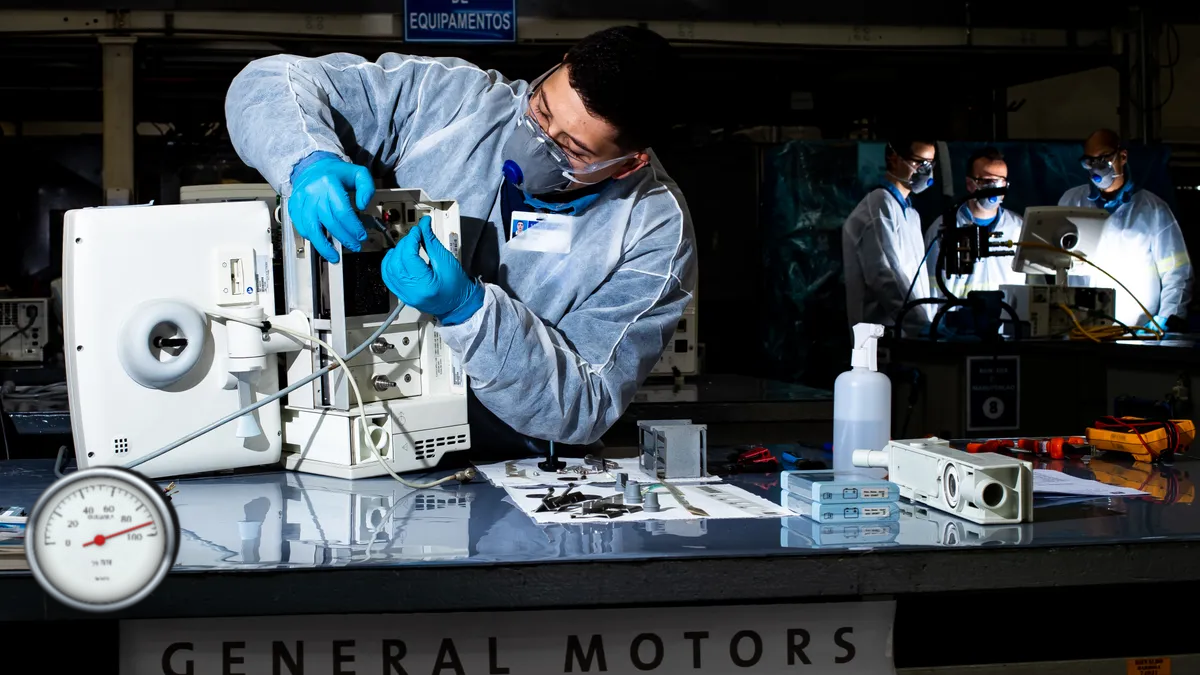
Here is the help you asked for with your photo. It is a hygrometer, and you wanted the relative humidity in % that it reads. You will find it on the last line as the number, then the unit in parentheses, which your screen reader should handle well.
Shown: 92 (%)
